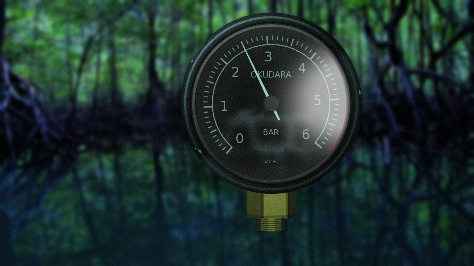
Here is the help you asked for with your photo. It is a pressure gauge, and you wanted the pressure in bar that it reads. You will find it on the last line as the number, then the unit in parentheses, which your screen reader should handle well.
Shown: 2.5 (bar)
